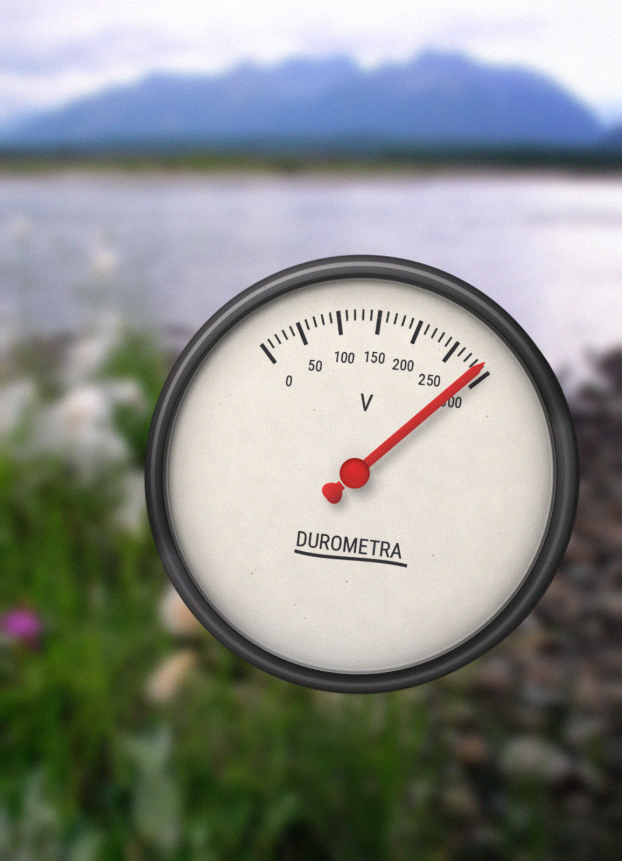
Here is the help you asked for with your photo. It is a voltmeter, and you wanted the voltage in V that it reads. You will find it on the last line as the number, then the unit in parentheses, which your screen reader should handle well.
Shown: 290 (V)
